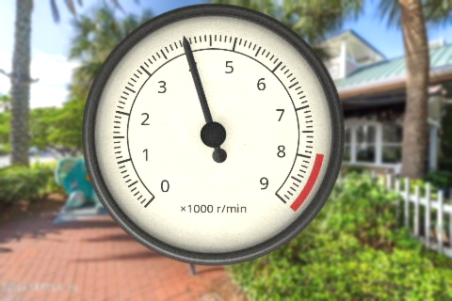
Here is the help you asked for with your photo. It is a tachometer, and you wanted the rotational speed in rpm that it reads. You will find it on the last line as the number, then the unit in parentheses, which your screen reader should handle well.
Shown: 4000 (rpm)
